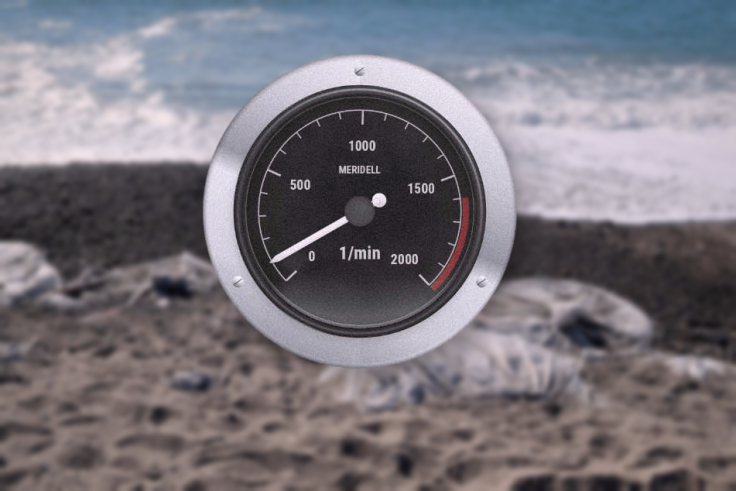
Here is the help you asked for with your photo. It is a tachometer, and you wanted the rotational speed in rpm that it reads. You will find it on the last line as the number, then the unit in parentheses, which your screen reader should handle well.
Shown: 100 (rpm)
